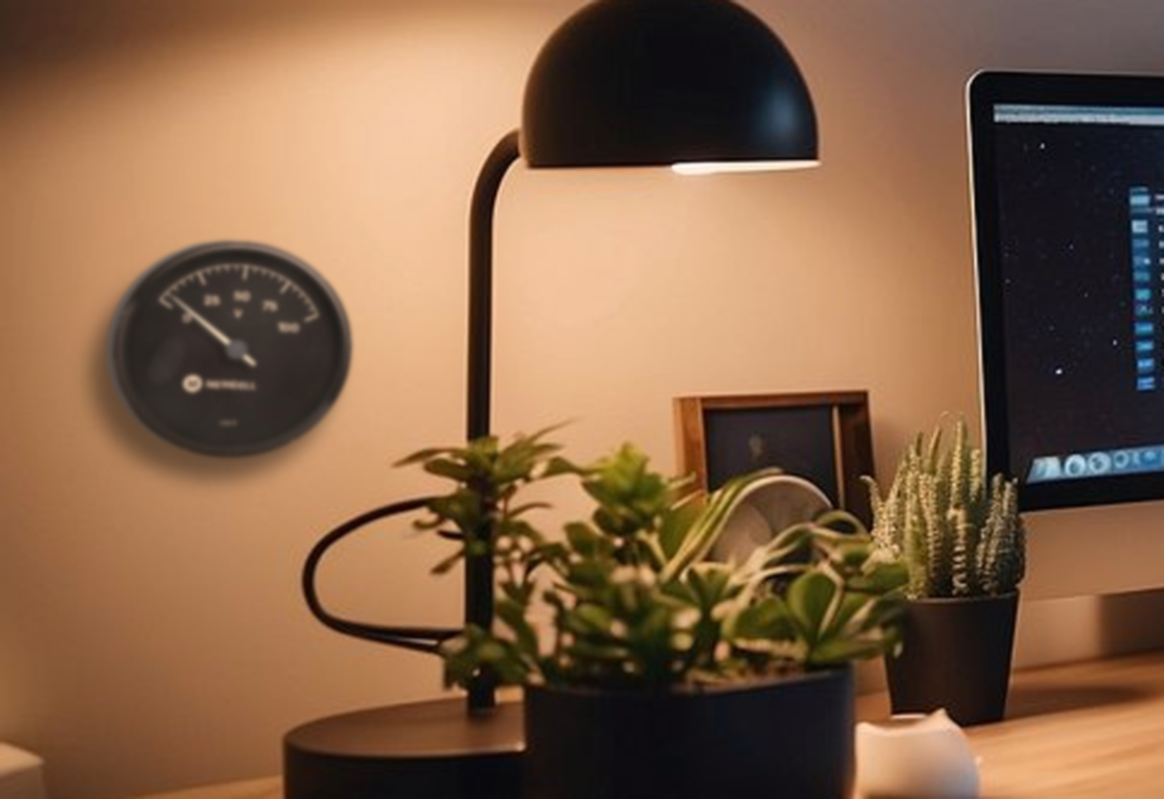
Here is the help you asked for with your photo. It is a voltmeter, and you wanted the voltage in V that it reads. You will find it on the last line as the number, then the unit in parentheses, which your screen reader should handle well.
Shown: 5 (V)
